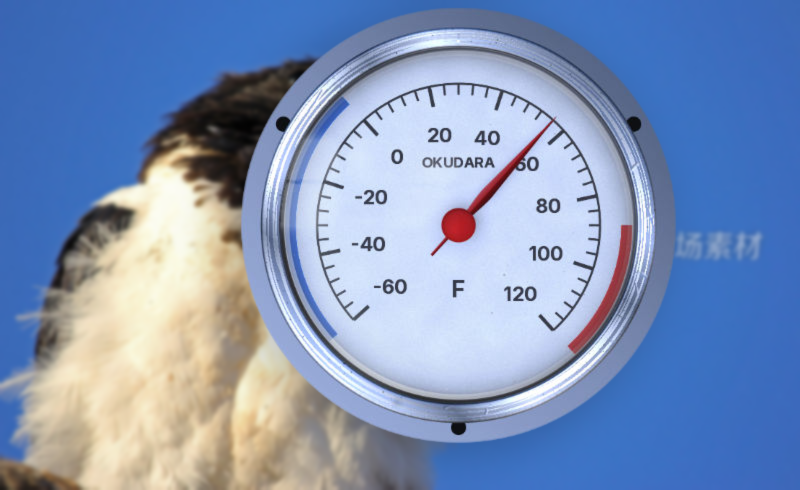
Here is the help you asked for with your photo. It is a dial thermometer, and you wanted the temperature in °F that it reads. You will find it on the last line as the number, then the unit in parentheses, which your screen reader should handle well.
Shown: 56 (°F)
